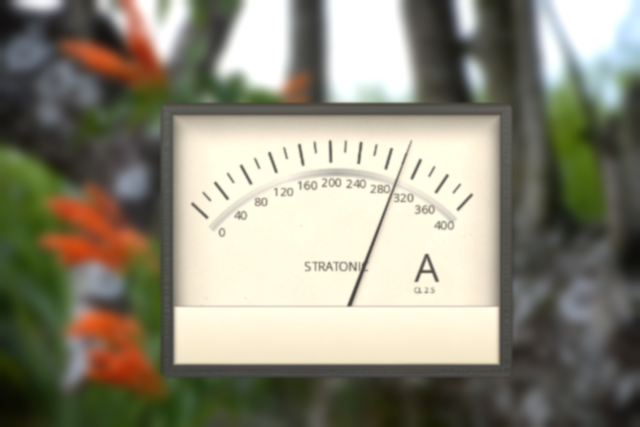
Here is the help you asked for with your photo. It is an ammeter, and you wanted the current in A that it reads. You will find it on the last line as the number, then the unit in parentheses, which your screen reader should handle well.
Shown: 300 (A)
